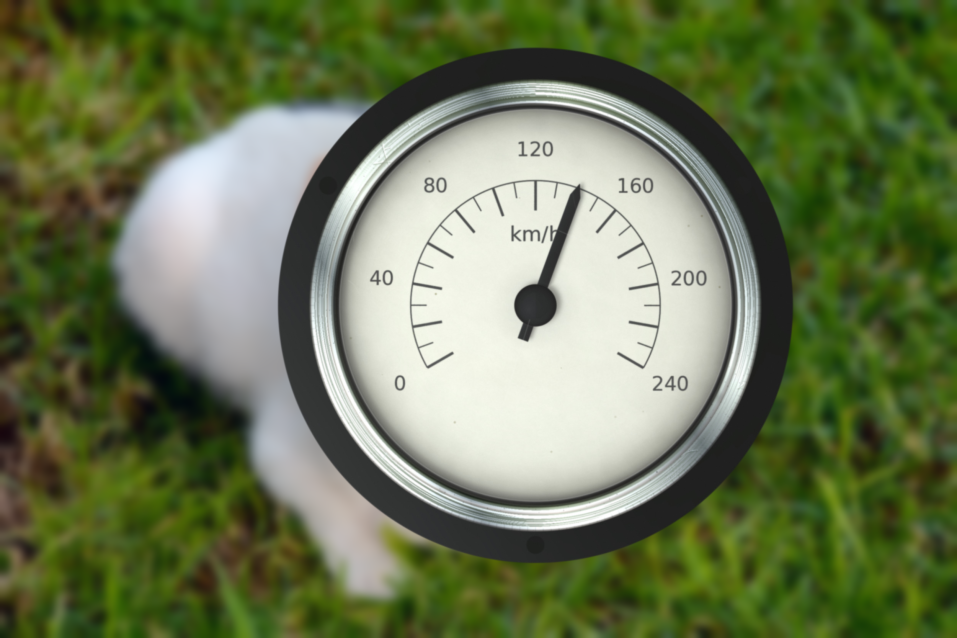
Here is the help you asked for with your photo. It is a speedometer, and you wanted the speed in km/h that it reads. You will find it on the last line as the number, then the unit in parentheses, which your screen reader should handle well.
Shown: 140 (km/h)
